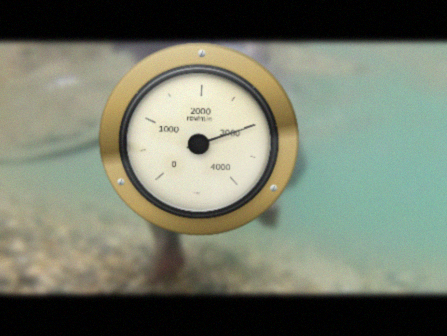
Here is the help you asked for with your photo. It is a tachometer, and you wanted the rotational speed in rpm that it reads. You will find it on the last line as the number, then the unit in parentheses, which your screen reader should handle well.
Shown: 3000 (rpm)
